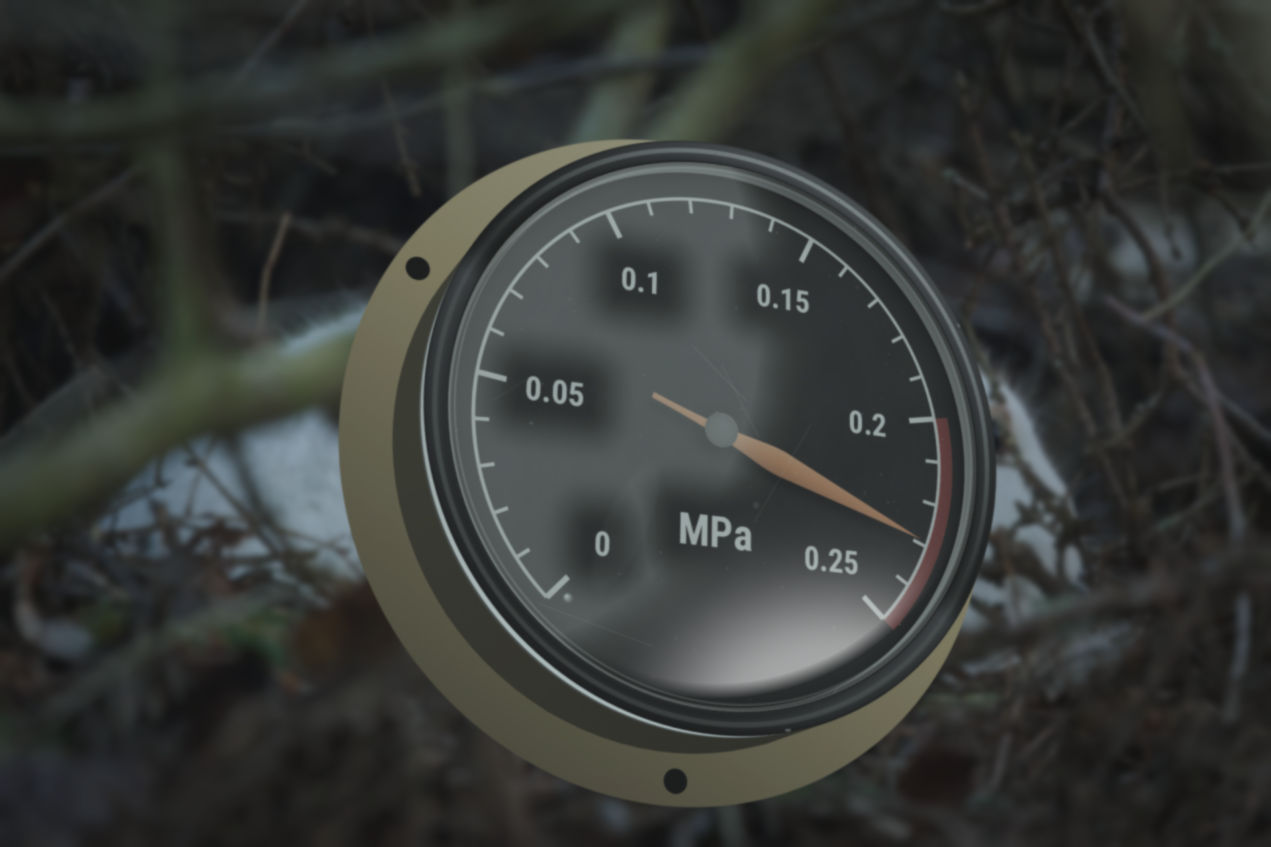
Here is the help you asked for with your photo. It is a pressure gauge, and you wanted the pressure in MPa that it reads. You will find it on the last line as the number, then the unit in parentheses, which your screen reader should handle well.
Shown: 0.23 (MPa)
